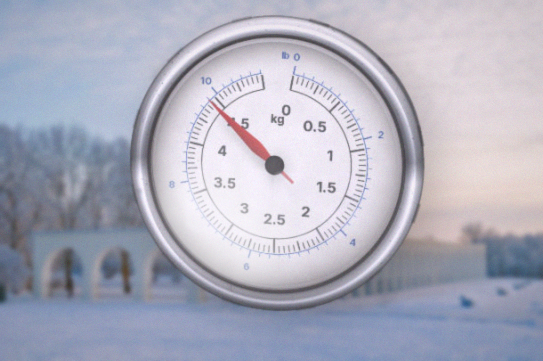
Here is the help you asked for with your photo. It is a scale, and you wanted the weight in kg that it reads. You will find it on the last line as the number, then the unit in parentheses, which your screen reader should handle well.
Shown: 4.45 (kg)
